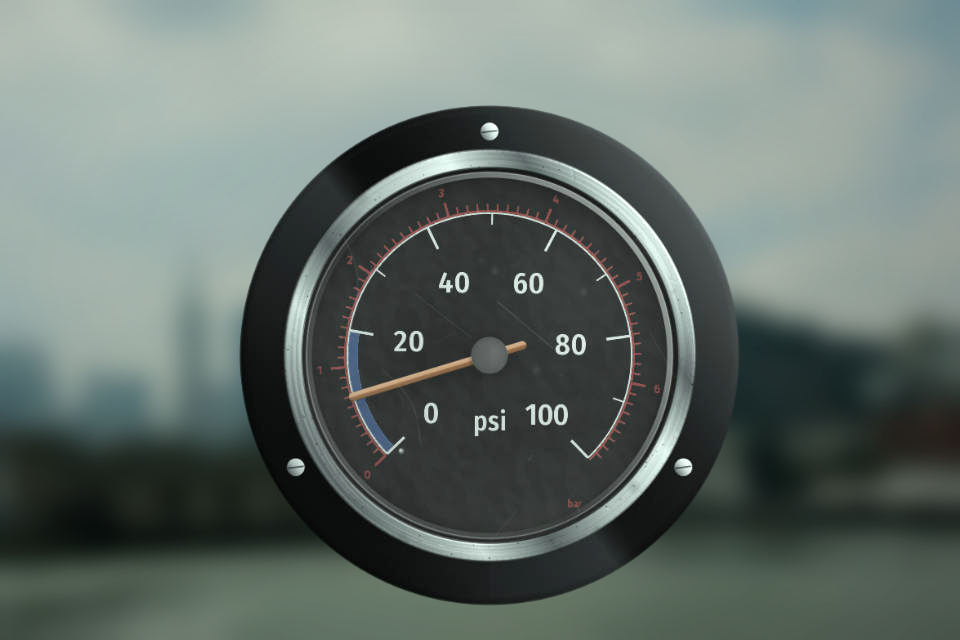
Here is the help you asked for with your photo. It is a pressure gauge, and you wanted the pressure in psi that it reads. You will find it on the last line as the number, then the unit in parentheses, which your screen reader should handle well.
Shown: 10 (psi)
